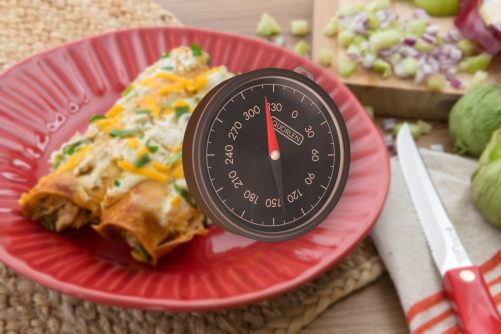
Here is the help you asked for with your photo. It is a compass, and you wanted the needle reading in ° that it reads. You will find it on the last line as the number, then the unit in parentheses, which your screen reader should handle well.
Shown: 320 (°)
